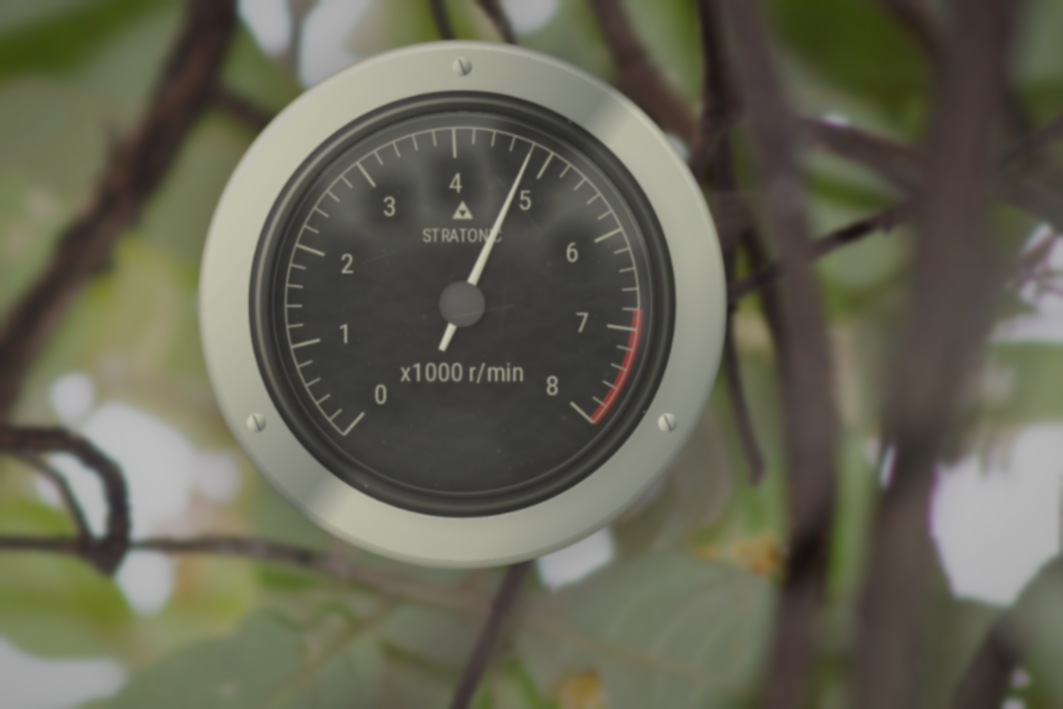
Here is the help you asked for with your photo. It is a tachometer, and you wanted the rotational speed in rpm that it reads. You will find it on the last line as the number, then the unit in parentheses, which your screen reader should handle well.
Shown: 4800 (rpm)
